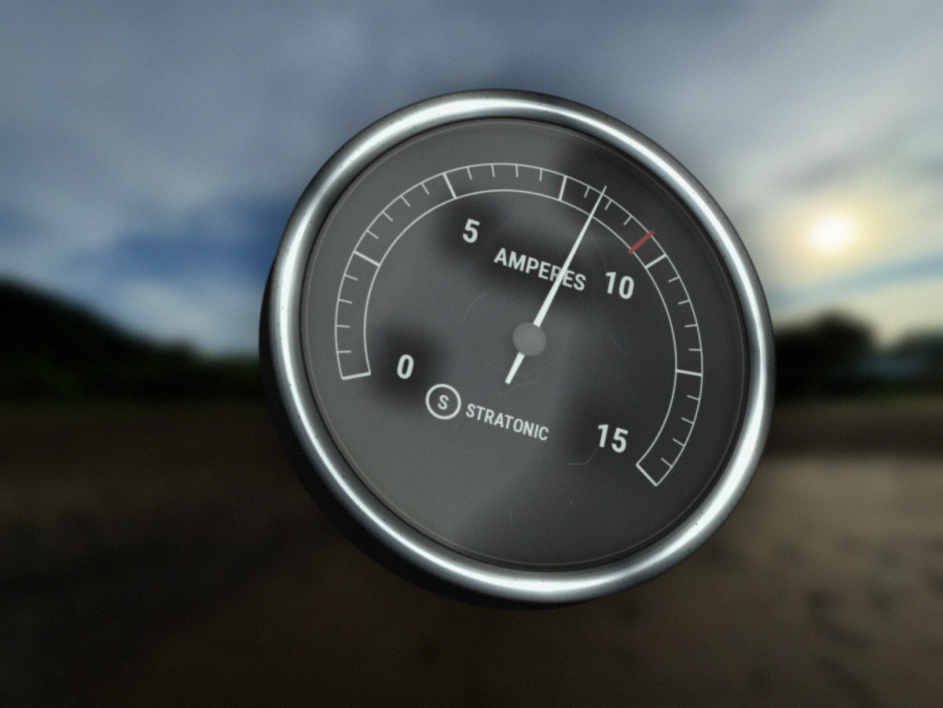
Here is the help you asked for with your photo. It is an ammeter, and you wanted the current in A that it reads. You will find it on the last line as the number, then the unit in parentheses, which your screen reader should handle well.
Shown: 8.25 (A)
